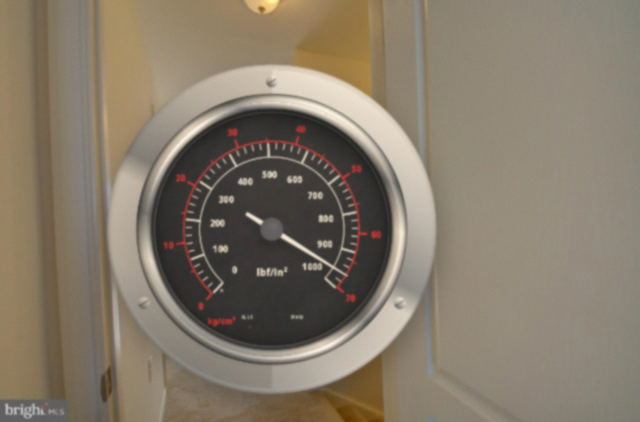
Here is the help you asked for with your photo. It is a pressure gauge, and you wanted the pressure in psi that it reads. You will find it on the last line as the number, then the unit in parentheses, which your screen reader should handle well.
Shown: 960 (psi)
